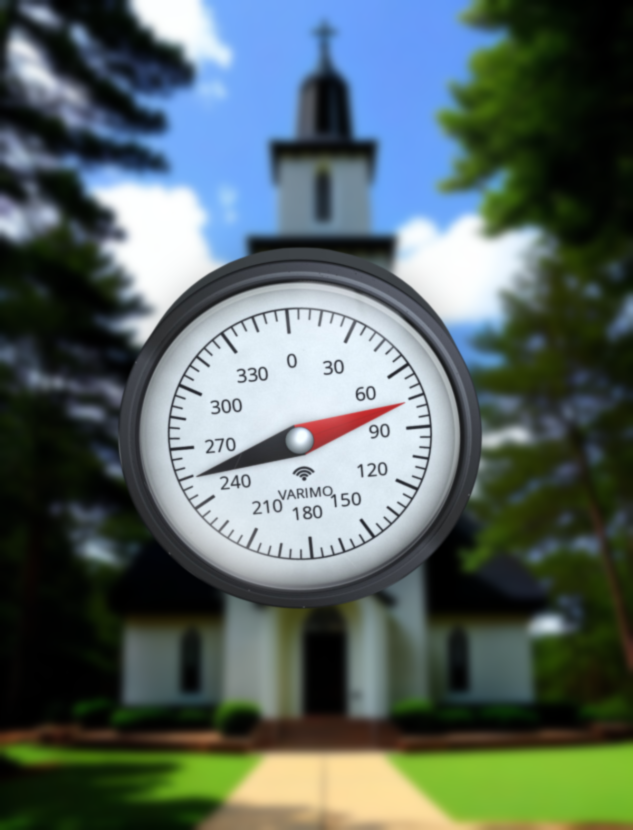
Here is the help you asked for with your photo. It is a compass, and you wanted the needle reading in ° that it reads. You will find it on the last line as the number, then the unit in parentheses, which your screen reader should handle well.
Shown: 75 (°)
